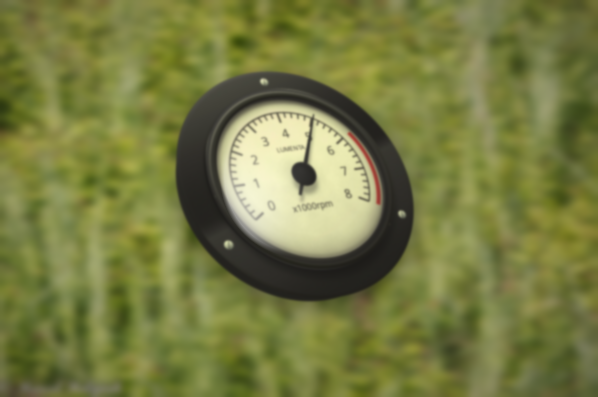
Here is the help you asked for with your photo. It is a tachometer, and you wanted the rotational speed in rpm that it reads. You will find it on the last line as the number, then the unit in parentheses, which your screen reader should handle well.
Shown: 5000 (rpm)
